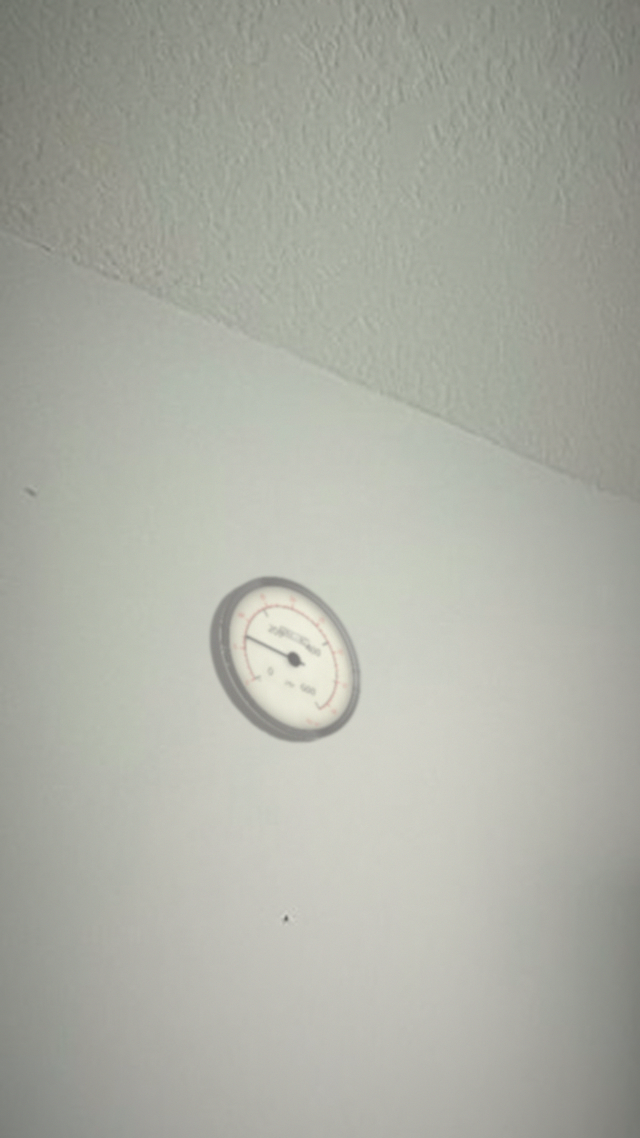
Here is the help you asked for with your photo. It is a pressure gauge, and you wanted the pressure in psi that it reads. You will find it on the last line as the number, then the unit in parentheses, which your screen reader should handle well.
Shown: 100 (psi)
